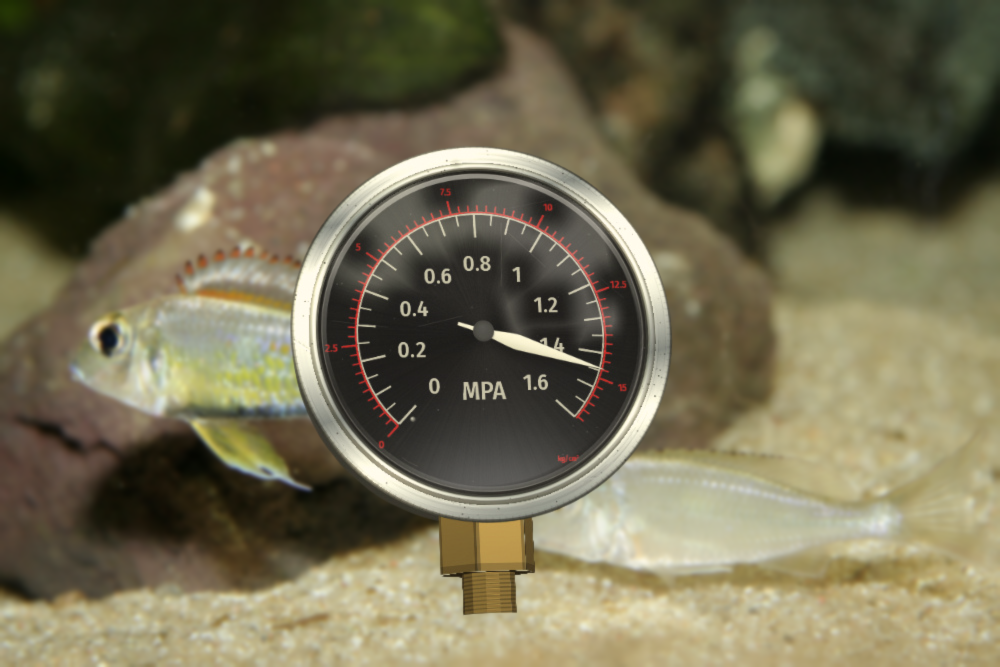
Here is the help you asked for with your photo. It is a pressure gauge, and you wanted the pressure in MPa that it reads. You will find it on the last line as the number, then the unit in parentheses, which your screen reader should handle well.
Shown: 1.45 (MPa)
